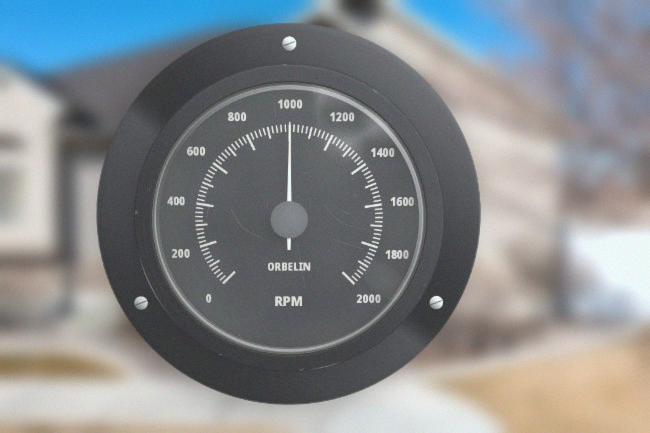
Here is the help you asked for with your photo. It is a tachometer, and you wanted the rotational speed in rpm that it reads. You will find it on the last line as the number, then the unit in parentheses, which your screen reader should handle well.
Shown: 1000 (rpm)
